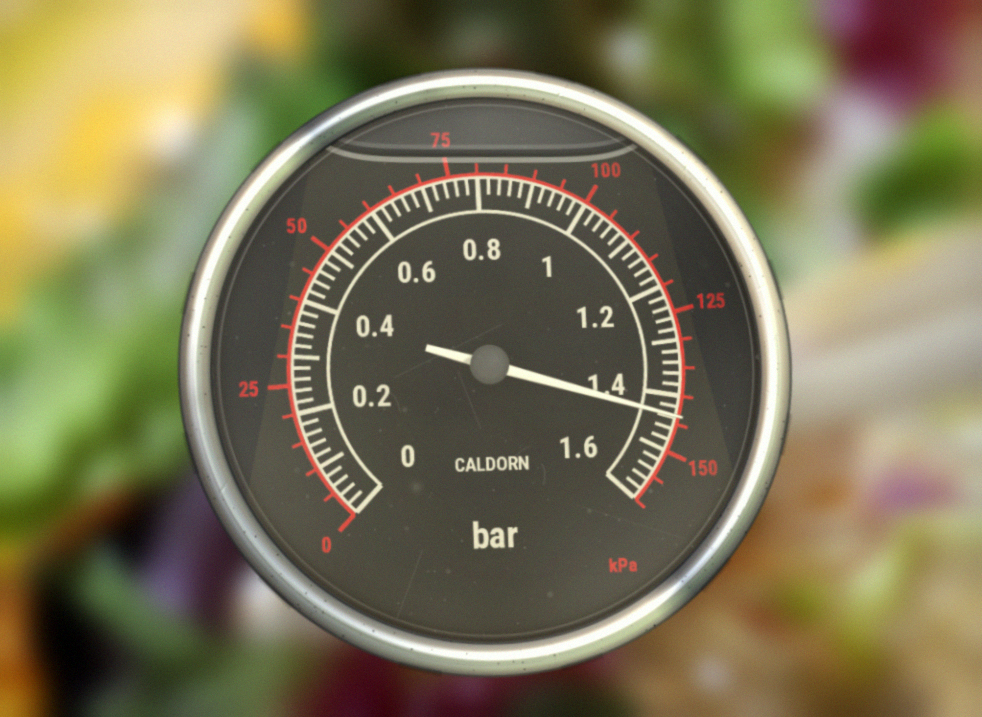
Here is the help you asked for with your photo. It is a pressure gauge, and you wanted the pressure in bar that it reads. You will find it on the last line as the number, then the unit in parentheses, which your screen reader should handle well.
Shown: 1.44 (bar)
